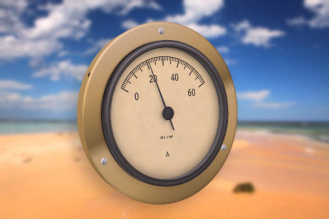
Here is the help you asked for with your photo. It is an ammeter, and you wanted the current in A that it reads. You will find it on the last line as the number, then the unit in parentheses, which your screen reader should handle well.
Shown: 20 (A)
